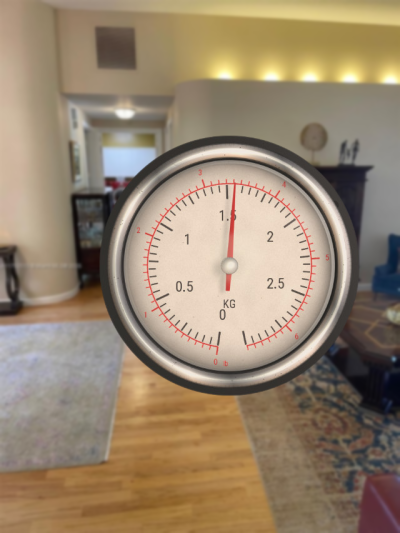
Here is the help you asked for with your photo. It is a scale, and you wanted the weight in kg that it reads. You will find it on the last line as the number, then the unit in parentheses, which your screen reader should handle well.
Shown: 1.55 (kg)
